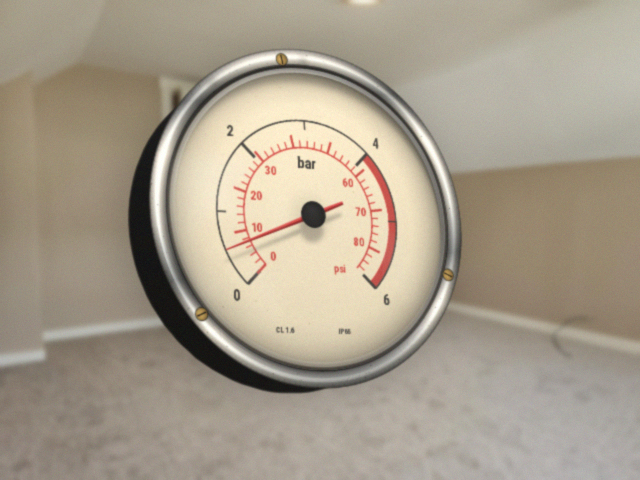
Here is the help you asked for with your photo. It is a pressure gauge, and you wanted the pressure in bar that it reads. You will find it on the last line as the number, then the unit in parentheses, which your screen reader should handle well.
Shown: 0.5 (bar)
